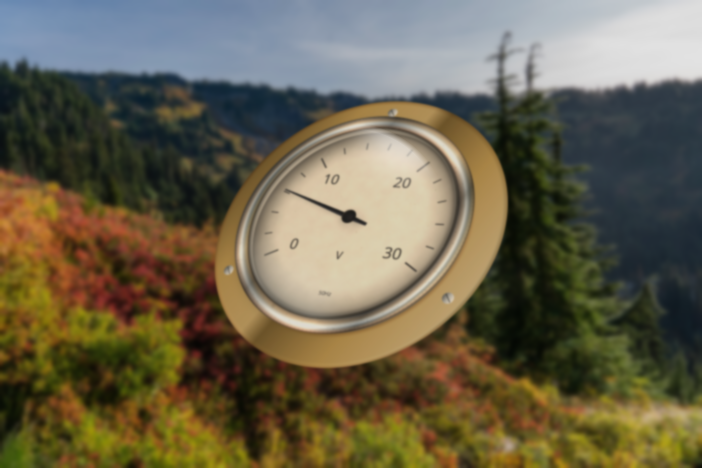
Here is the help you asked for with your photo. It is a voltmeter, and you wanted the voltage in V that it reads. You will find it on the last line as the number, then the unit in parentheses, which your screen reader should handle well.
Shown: 6 (V)
